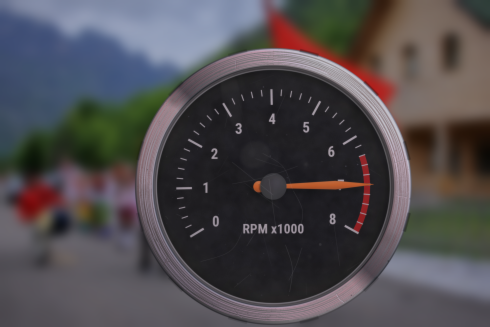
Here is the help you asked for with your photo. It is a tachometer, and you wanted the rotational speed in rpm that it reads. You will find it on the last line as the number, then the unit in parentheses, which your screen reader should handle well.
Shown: 7000 (rpm)
